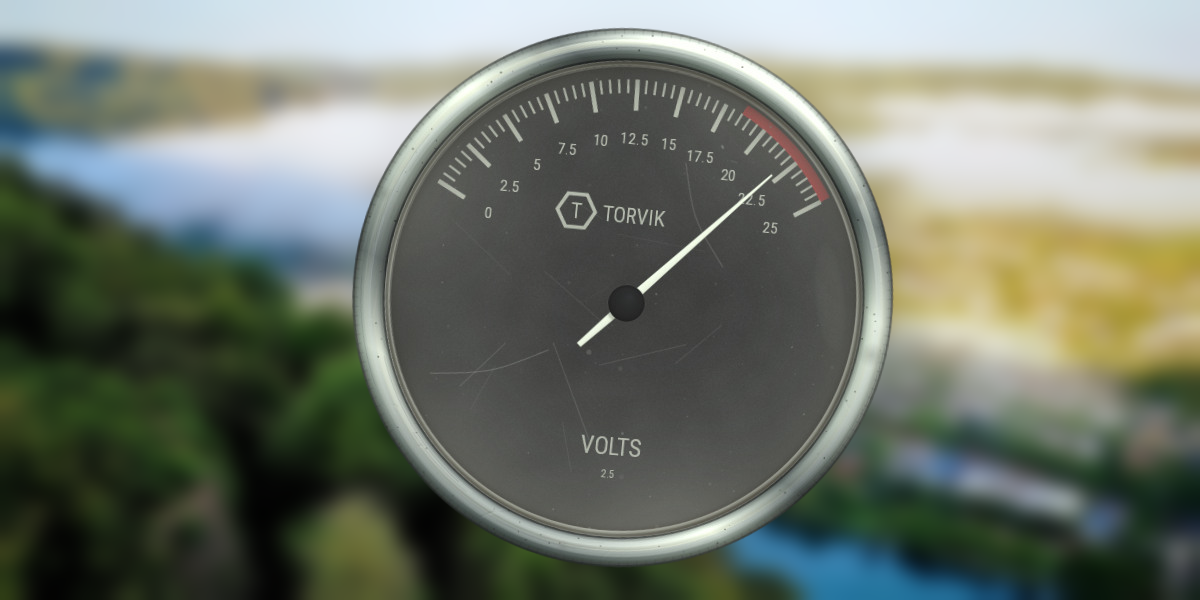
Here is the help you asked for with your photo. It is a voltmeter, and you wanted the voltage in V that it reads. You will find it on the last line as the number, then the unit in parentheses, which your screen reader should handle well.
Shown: 22 (V)
